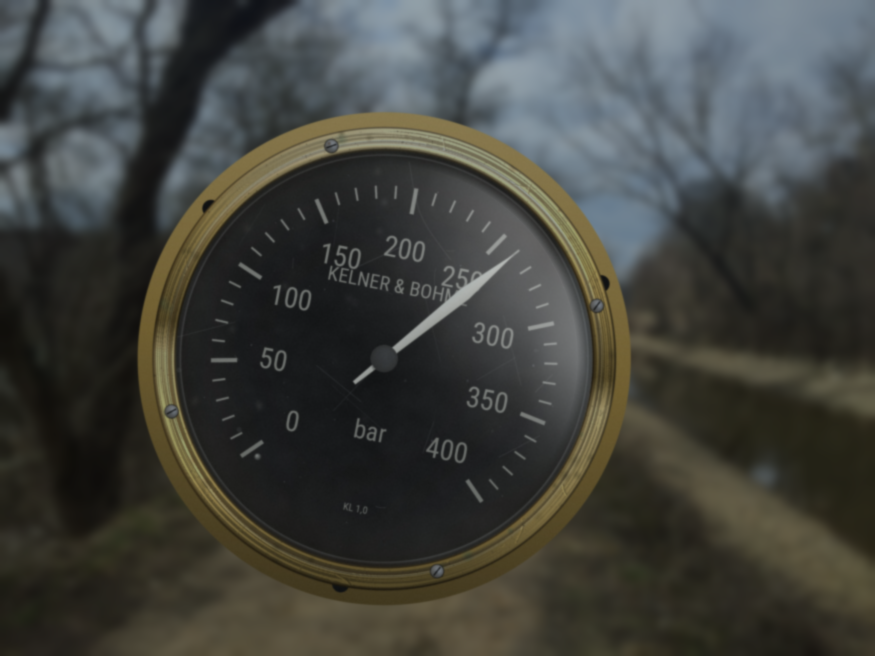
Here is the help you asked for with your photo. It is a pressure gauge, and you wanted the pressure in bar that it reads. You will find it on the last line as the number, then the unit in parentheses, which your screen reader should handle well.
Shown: 260 (bar)
